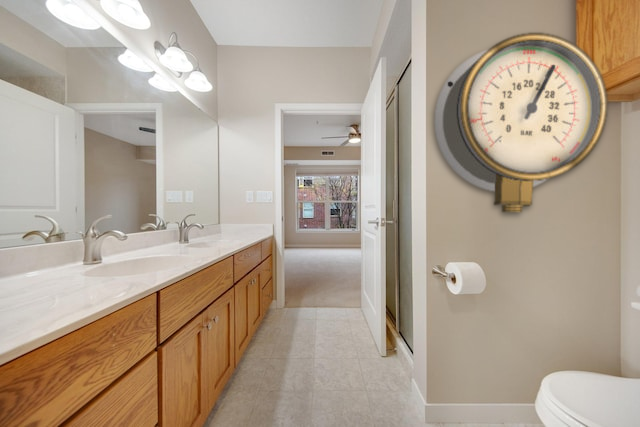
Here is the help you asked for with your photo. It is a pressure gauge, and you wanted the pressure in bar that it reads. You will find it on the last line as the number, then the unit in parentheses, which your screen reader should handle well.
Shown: 24 (bar)
